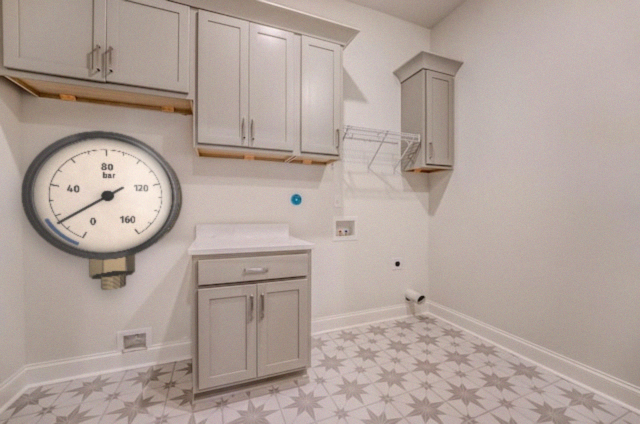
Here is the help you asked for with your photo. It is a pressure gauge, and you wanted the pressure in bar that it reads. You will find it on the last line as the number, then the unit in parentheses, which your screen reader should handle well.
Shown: 15 (bar)
